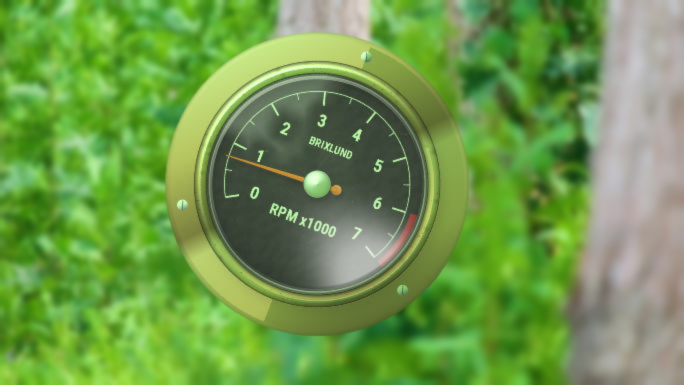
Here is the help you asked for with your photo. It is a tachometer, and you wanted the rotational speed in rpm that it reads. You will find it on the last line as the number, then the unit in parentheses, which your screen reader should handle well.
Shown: 750 (rpm)
